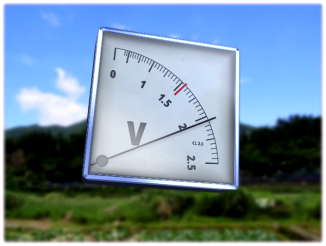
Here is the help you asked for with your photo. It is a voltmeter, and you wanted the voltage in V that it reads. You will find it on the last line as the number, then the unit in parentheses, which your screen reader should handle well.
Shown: 2.05 (V)
